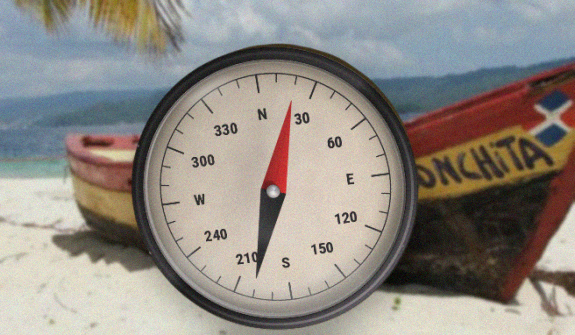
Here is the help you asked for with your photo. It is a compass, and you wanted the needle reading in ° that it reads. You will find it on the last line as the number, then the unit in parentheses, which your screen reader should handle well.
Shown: 20 (°)
